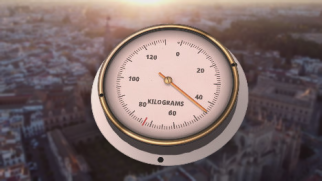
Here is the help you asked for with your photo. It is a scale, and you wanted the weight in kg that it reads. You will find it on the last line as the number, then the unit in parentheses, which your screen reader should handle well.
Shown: 45 (kg)
